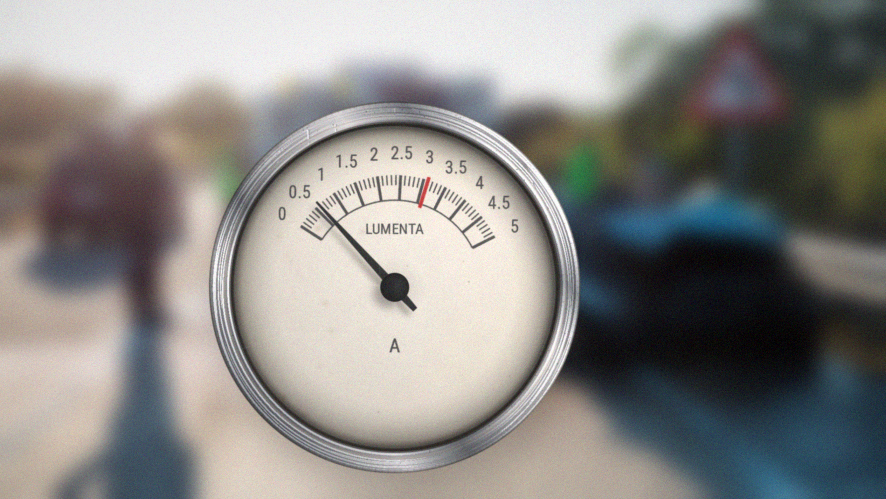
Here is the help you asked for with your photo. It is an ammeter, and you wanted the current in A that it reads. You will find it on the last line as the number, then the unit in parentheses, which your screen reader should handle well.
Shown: 0.6 (A)
